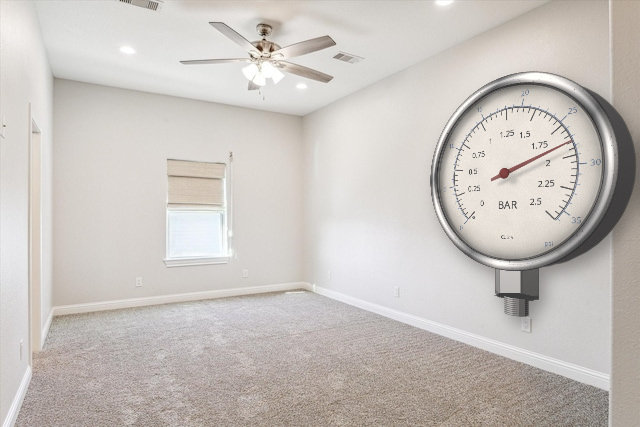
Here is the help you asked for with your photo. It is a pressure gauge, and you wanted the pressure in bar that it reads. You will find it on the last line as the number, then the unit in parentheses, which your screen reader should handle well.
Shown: 1.9 (bar)
